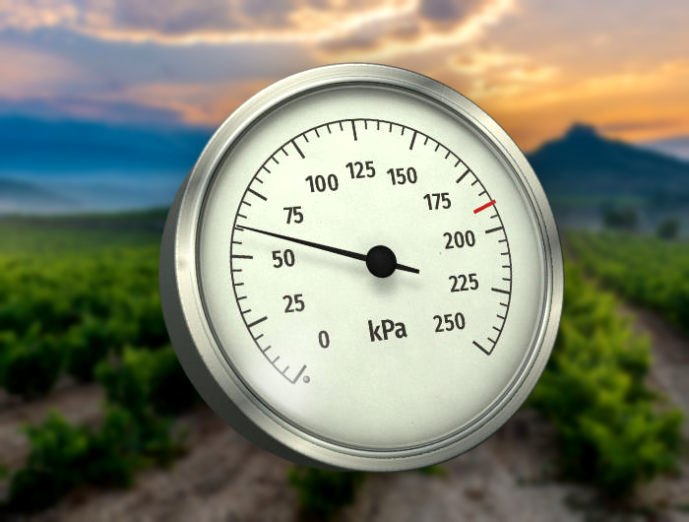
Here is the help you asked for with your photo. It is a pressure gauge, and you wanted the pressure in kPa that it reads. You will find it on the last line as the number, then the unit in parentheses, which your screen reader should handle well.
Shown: 60 (kPa)
